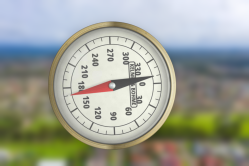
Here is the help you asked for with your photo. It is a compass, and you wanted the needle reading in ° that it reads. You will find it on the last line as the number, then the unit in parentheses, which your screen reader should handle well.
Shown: 170 (°)
